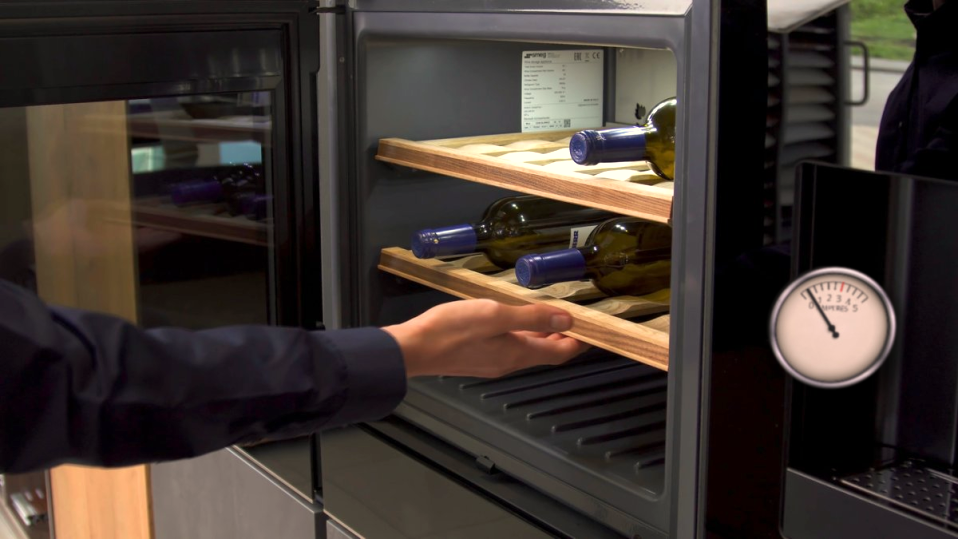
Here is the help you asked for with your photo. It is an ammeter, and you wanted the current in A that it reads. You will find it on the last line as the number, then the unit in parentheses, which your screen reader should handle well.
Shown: 0.5 (A)
